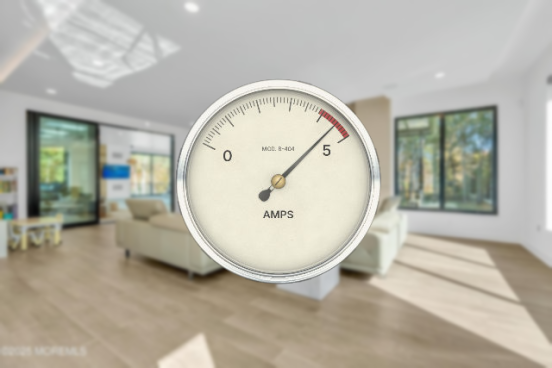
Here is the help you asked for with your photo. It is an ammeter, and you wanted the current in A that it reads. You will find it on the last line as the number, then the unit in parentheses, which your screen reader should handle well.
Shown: 4.5 (A)
